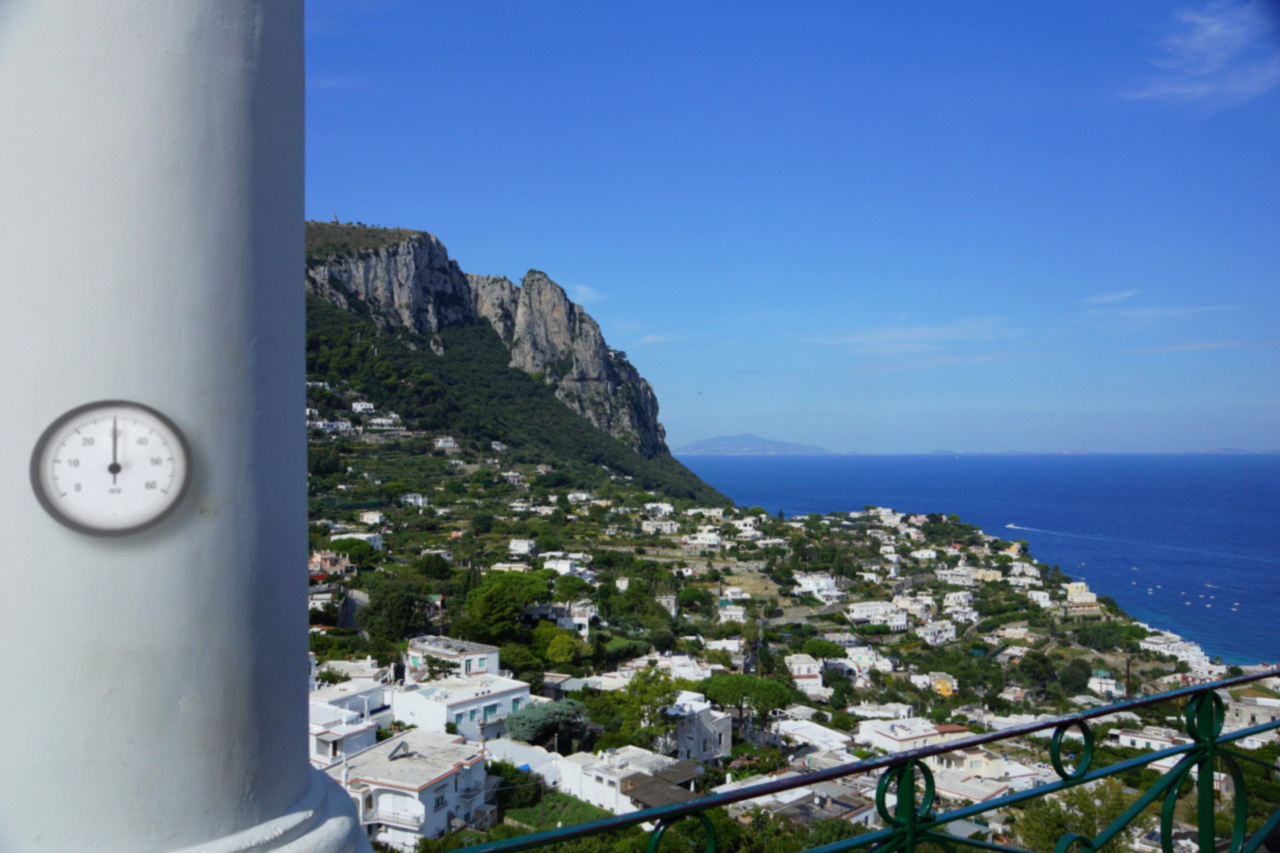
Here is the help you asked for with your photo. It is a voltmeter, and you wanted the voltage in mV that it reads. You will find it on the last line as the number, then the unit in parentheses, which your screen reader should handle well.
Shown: 30 (mV)
